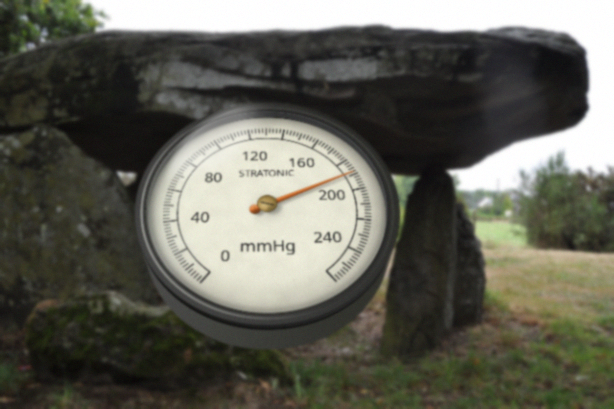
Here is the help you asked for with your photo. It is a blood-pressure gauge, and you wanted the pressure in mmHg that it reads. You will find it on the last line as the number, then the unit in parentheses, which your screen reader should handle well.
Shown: 190 (mmHg)
